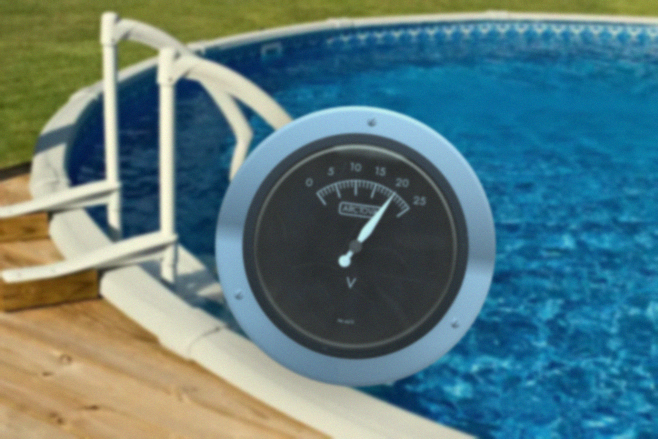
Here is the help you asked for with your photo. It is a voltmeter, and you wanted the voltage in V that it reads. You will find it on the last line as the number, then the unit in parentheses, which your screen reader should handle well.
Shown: 20 (V)
